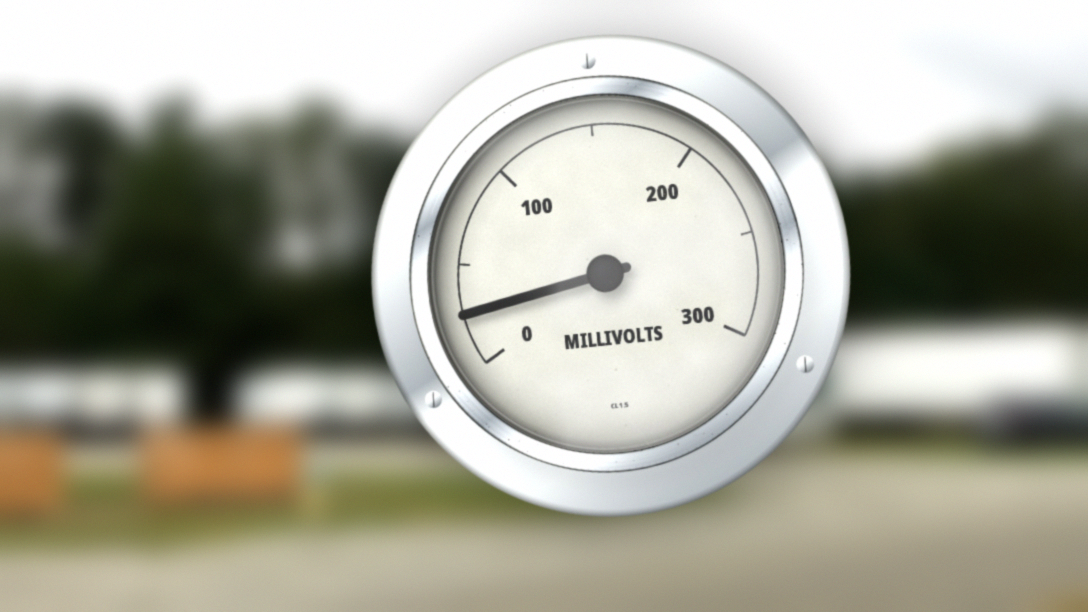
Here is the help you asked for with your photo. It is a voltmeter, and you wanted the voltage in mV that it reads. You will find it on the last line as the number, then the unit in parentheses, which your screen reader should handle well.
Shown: 25 (mV)
